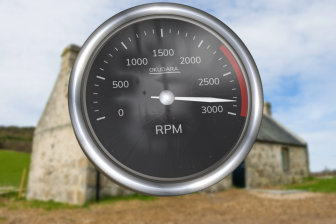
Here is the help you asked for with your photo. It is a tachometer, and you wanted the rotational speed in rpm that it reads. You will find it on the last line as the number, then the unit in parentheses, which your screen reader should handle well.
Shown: 2850 (rpm)
